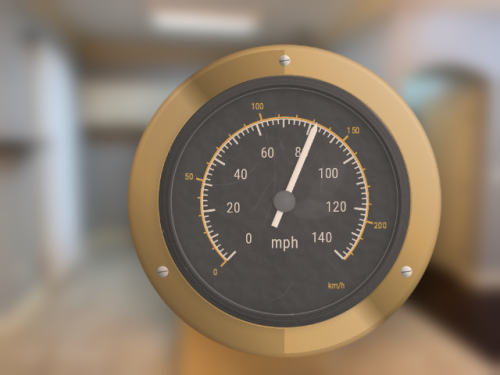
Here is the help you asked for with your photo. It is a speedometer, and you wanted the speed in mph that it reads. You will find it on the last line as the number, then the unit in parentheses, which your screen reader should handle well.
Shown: 82 (mph)
